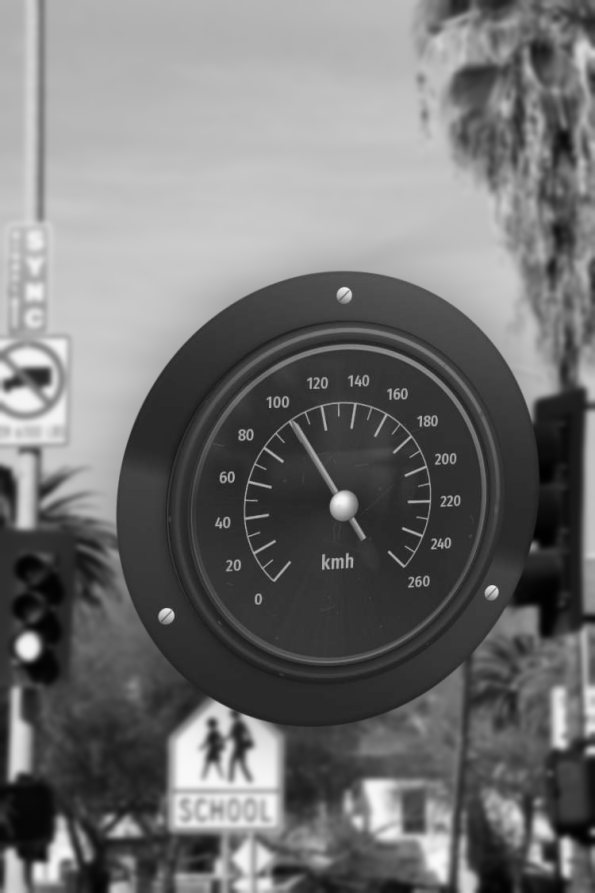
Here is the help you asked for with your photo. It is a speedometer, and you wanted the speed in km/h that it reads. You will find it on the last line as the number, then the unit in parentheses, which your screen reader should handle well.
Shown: 100 (km/h)
